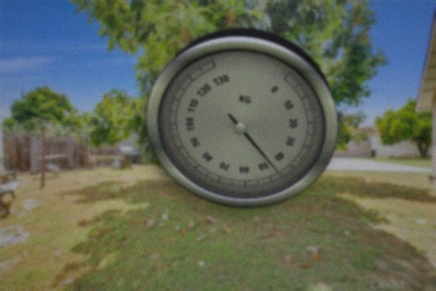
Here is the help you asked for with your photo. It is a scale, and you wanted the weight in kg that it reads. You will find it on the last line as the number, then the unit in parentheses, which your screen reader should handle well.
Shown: 45 (kg)
